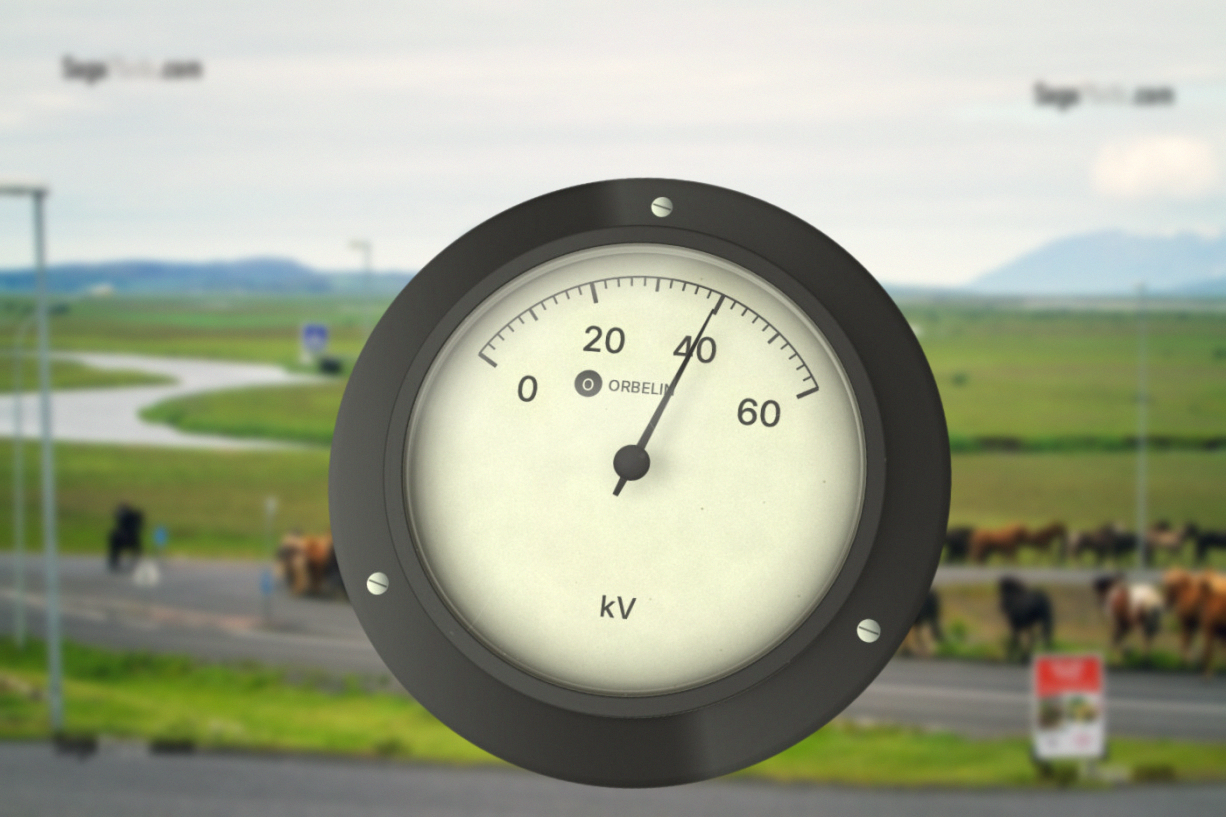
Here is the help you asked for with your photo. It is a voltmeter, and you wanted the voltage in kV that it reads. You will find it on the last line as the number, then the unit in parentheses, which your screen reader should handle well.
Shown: 40 (kV)
